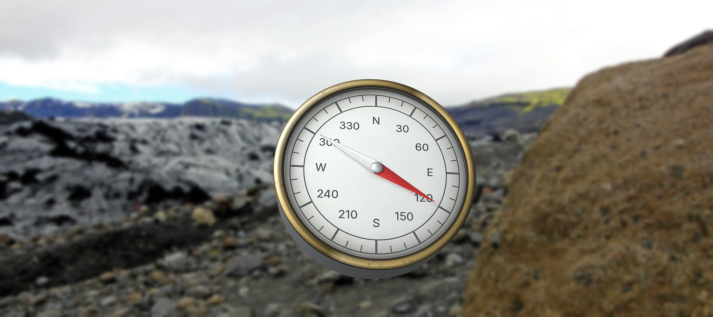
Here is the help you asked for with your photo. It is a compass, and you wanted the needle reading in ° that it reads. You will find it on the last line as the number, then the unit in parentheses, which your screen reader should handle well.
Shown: 120 (°)
